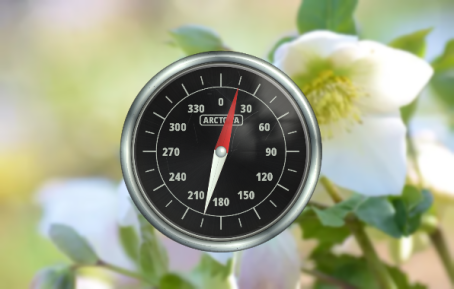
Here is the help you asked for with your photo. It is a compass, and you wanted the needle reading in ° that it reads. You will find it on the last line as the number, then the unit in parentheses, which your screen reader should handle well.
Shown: 15 (°)
